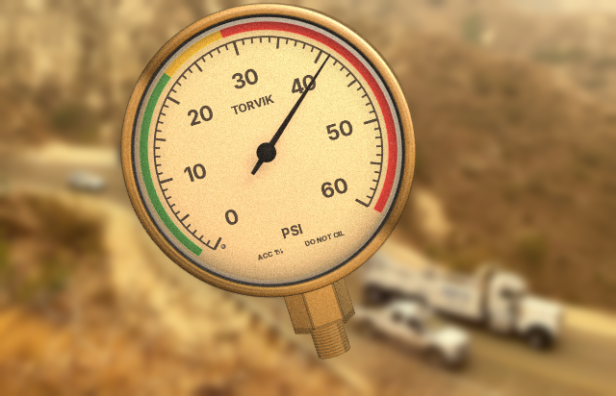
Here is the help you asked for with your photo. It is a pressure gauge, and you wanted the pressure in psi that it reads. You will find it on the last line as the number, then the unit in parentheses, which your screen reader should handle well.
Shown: 41 (psi)
